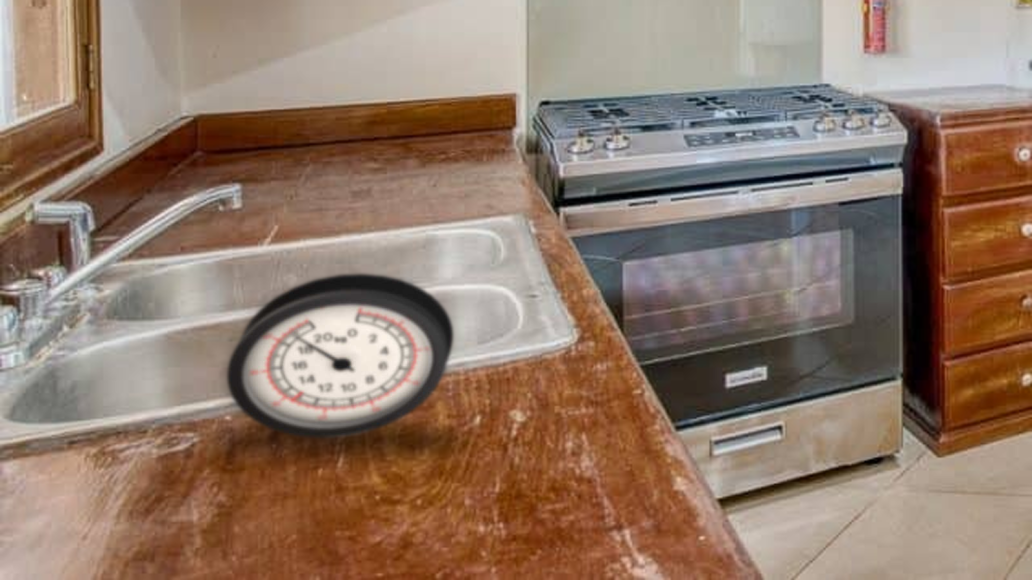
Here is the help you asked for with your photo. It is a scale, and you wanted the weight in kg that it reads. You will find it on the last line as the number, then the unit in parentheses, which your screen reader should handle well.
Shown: 19 (kg)
